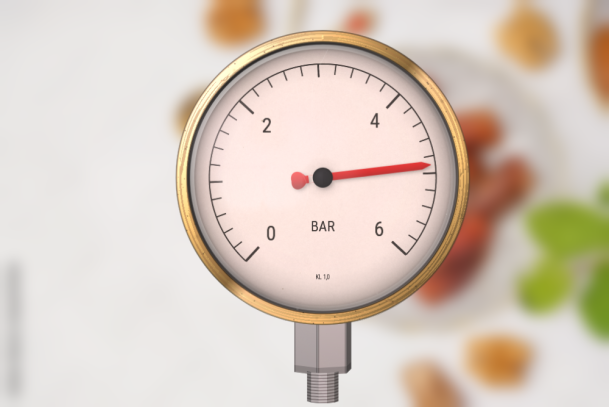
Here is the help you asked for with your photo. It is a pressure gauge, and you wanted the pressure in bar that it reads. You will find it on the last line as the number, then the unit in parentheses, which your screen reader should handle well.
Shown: 4.9 (bar)
